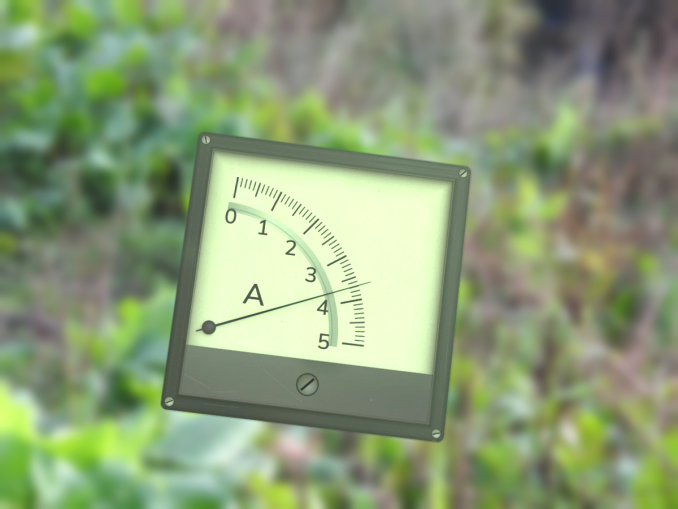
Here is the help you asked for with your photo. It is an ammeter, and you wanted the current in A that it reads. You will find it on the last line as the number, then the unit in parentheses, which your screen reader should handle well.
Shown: 3.7 (A)
